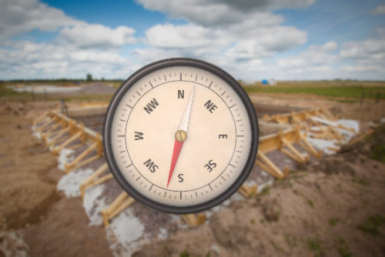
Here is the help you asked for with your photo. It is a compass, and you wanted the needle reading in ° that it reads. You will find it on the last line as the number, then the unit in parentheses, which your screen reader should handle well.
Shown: 195 (°)
